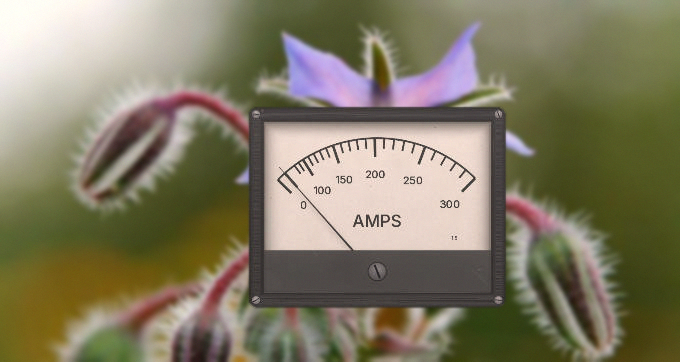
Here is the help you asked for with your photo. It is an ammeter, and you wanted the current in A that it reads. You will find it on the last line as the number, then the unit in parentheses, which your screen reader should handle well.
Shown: 50 (A)
